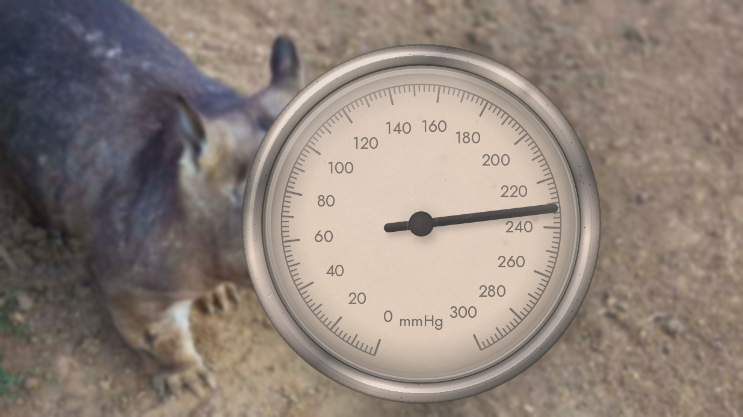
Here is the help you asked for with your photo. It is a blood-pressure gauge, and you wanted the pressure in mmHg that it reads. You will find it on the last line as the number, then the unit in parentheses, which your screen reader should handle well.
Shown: 232 (mmHg)
